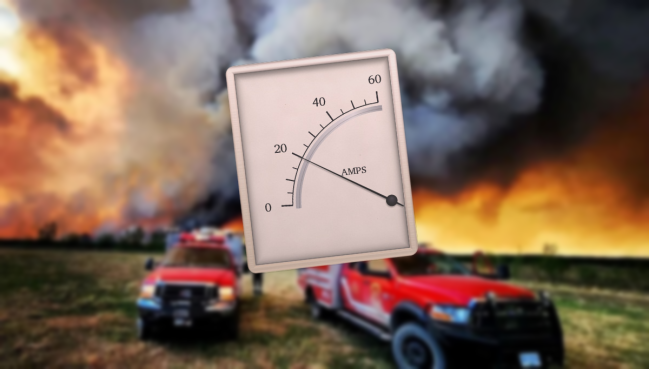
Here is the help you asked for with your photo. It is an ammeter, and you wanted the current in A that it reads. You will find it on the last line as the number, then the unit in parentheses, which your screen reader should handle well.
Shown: 20 (A)
